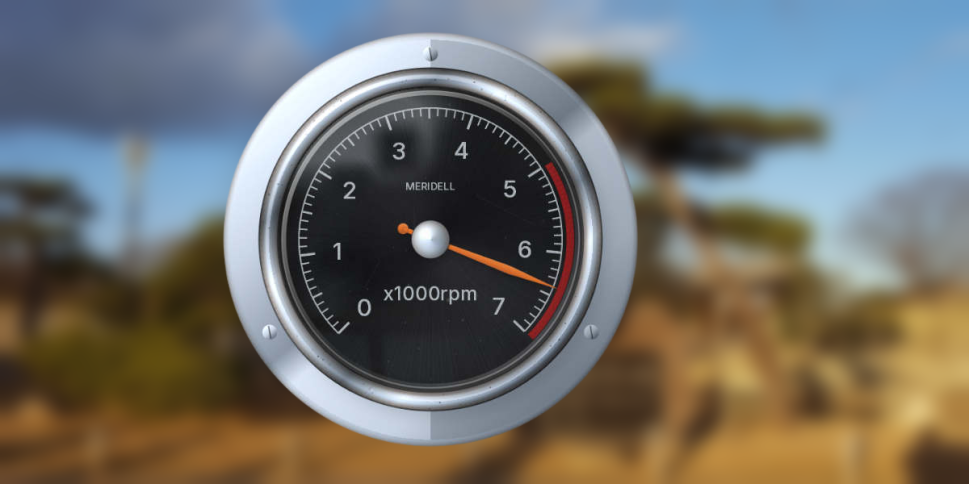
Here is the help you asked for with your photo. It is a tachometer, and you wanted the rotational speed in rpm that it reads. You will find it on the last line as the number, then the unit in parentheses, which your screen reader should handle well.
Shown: 6400 (rpm)
